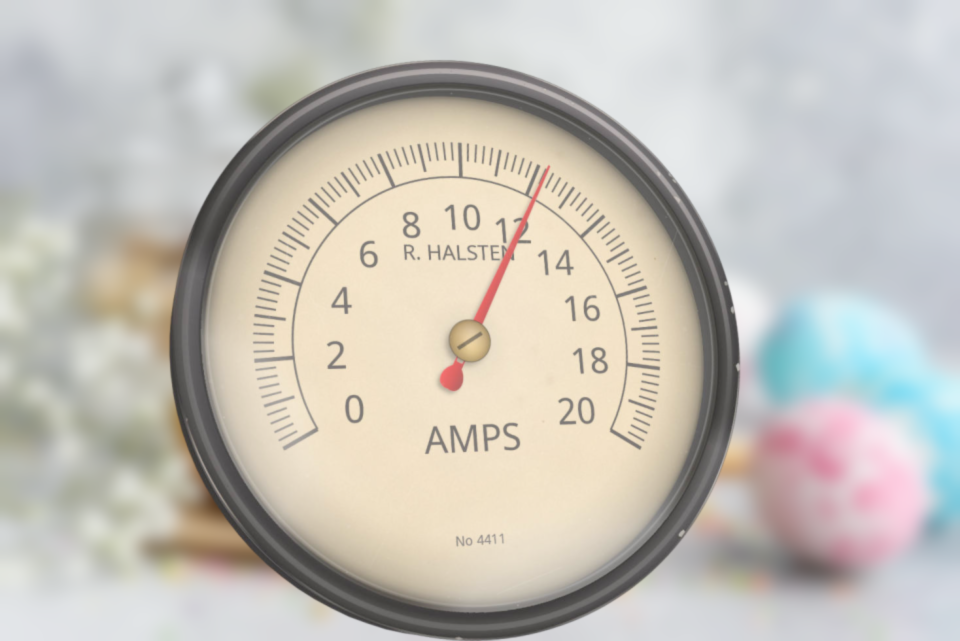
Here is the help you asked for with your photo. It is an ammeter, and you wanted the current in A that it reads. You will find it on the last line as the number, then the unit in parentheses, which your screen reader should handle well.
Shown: 12.2 (A)
